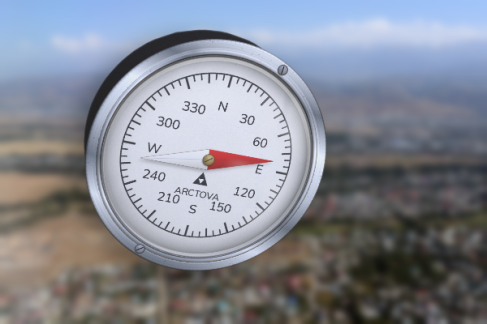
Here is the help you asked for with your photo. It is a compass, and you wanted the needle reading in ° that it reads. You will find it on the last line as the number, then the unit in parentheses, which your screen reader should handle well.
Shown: 80 (°)
